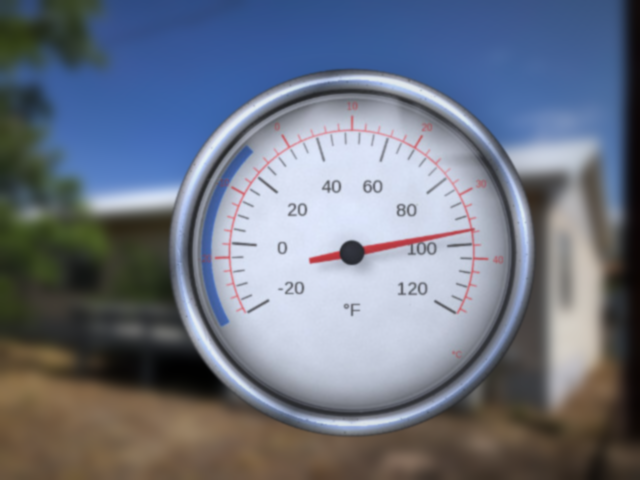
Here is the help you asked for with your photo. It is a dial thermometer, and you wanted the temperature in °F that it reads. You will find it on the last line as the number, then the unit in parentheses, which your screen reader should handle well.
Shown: 96 (°F)
